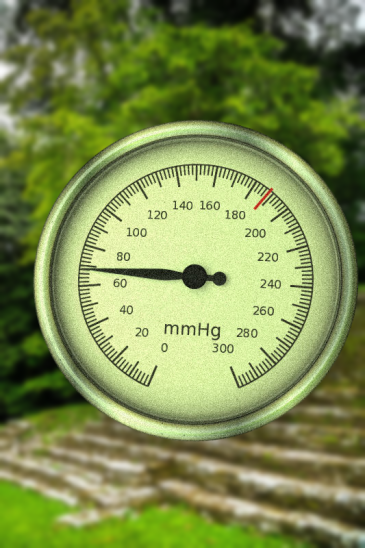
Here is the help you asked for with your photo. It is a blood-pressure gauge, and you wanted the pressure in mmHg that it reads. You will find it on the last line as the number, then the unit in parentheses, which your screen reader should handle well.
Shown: 68 (mmHg)
